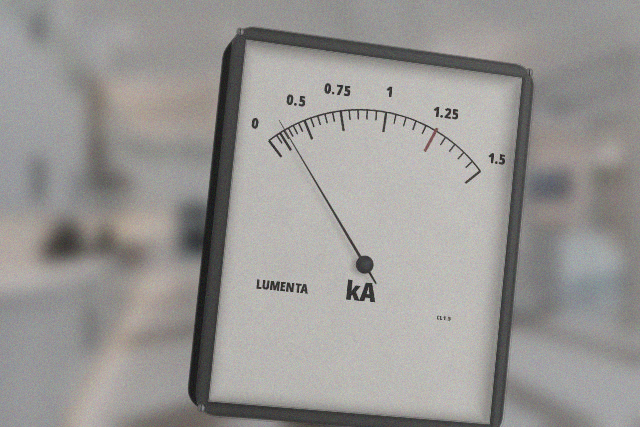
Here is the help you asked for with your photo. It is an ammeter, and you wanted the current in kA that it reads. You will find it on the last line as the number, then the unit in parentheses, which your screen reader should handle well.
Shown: 0.3 (kA)
